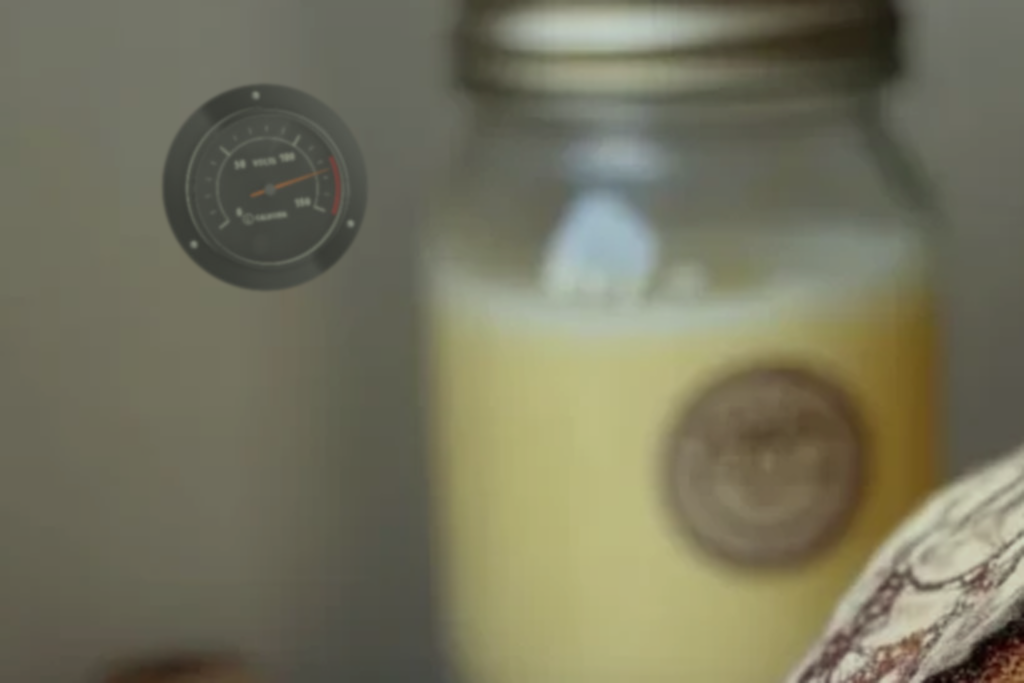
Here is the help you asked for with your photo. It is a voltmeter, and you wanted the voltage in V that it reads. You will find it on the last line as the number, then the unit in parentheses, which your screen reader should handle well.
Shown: 125 (V)
